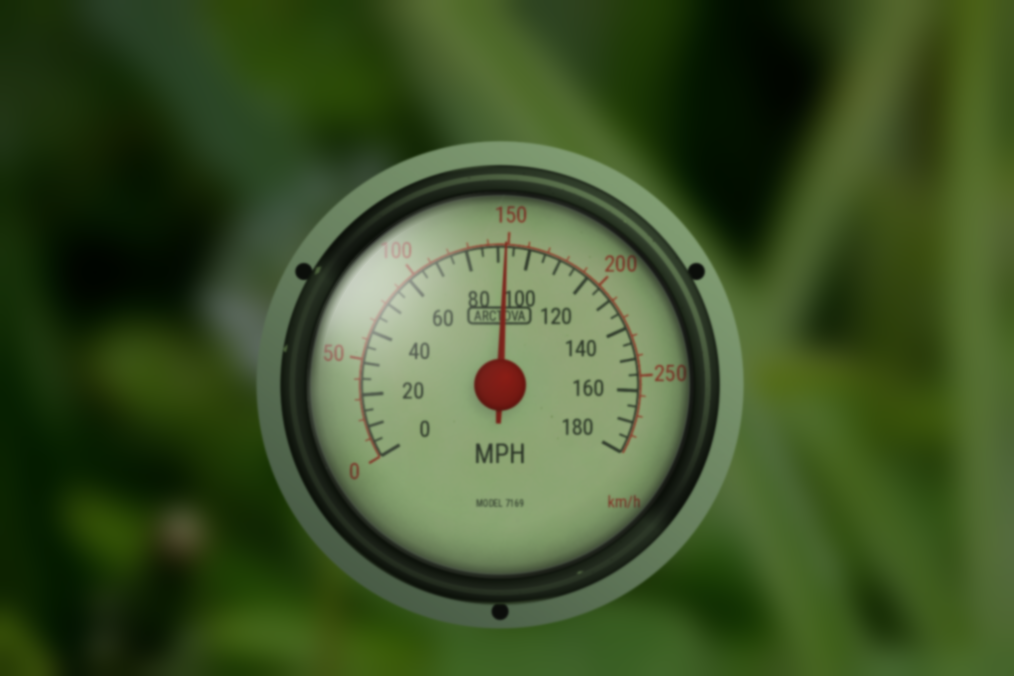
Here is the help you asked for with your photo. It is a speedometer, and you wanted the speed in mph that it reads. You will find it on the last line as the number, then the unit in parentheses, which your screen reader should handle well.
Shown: 92.5 (mph)
